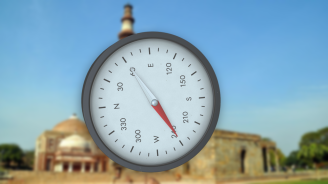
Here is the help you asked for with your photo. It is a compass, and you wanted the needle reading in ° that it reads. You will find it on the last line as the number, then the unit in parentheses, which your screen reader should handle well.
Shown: 240 (°)
